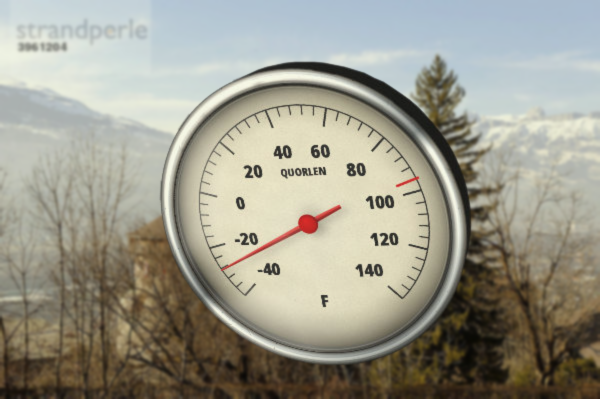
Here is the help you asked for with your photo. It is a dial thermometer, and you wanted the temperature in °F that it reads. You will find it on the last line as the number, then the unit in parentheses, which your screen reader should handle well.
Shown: -28 (°F)
